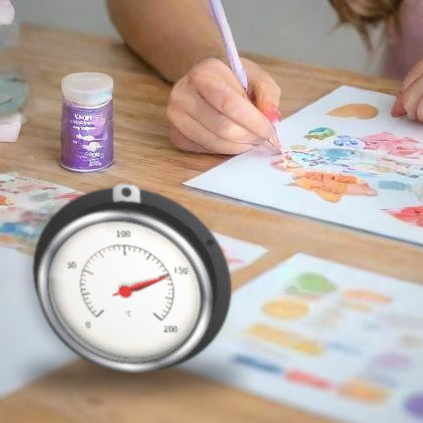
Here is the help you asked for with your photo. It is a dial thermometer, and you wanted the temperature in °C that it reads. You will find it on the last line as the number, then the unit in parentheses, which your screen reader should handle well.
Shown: 150 (°C)
